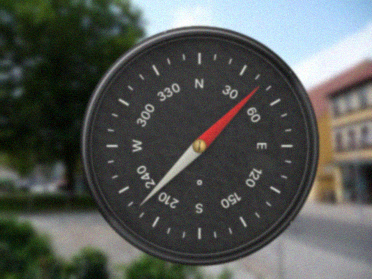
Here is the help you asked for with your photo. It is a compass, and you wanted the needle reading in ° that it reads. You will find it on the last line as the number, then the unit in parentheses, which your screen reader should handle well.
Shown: 45 (°)
